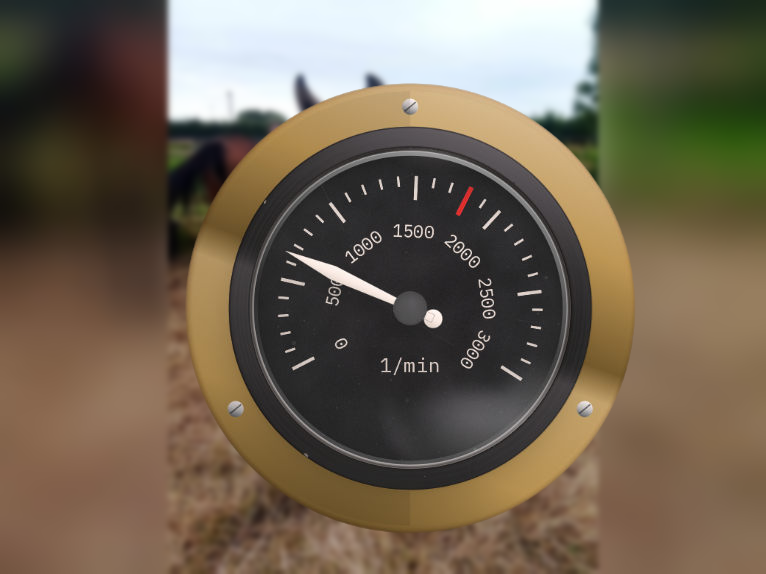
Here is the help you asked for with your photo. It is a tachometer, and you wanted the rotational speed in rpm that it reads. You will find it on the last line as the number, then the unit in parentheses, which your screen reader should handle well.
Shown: 650 (rpm)
